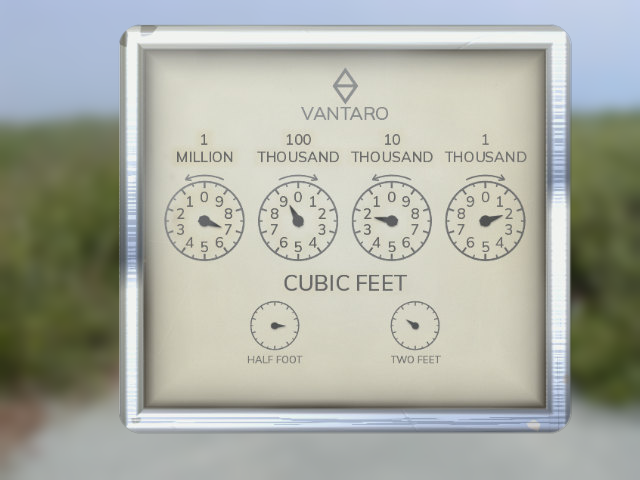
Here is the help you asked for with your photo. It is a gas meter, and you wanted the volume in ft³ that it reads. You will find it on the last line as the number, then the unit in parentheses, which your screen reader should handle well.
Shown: 692200 (ft³)
